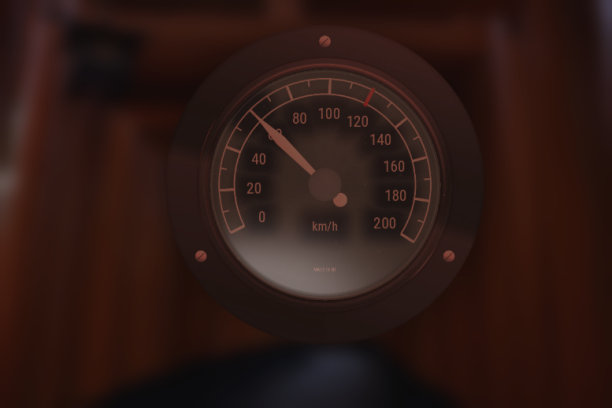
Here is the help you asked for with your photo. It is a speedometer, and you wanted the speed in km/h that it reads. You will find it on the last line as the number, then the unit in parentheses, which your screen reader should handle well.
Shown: 60 (km/h)
